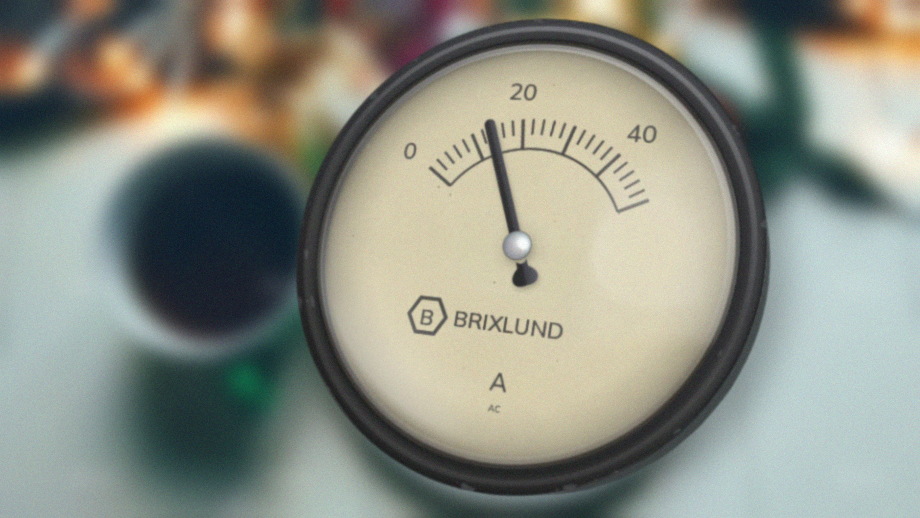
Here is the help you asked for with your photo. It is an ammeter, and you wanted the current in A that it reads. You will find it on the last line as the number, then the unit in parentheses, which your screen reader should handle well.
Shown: 14 (A)
